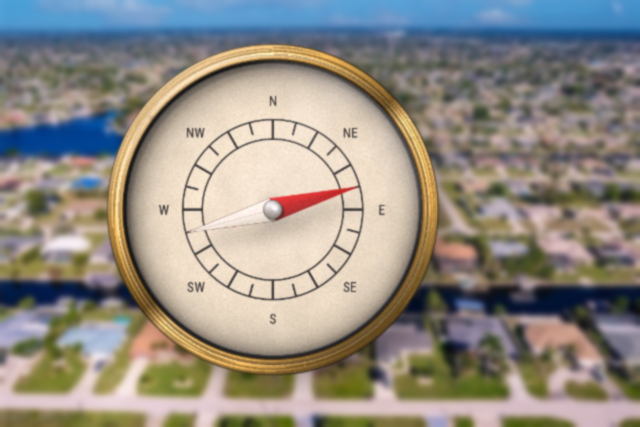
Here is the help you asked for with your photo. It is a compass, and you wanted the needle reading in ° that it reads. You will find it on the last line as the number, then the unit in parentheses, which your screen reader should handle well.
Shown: 75 (°)
